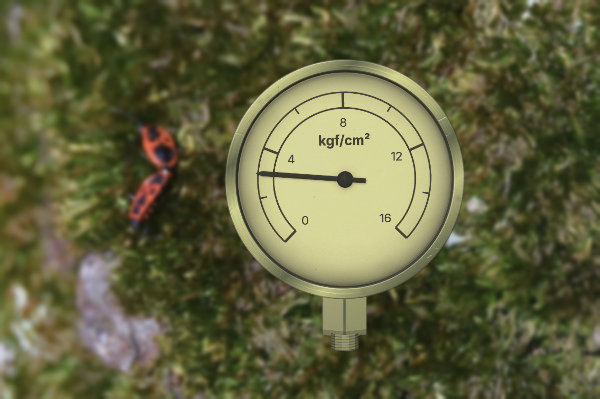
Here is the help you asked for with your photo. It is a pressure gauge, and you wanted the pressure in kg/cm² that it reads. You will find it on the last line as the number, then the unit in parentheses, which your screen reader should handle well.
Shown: 3 (kg/cm²)
